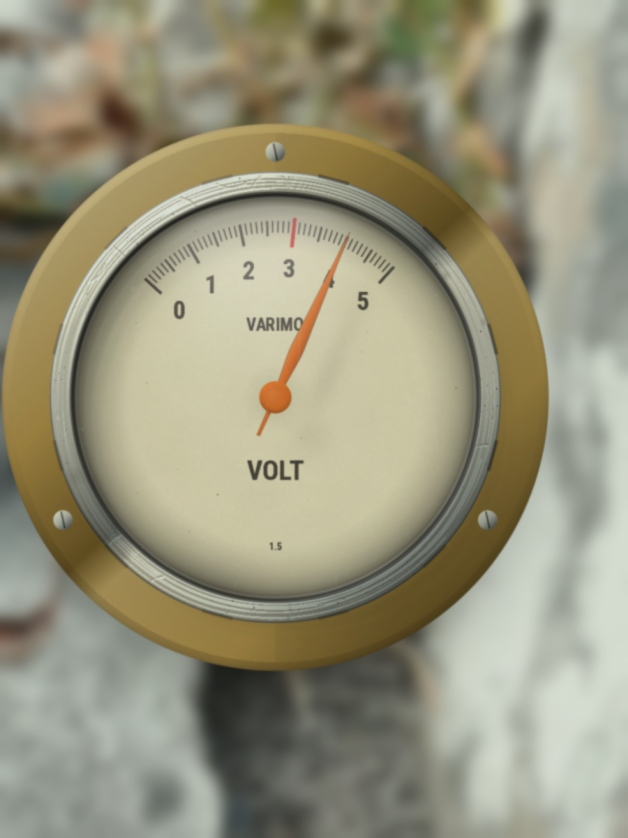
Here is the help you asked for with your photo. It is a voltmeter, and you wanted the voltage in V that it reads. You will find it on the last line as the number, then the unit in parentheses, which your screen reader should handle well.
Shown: 4 (V)
